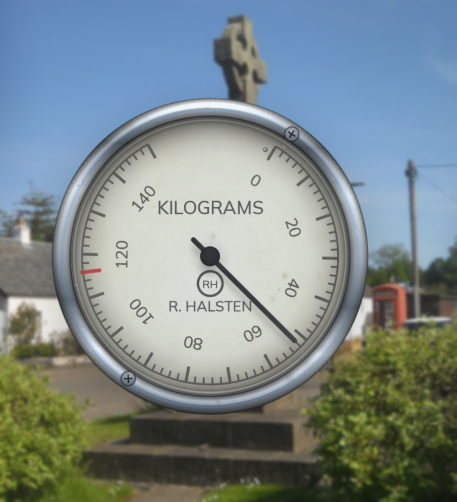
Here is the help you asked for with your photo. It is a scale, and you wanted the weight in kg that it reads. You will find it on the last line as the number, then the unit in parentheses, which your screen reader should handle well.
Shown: 52 (kg)
